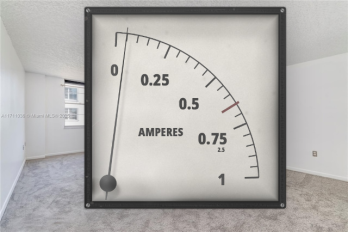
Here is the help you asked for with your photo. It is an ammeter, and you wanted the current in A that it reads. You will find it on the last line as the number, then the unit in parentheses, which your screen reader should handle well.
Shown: 0.05 (A)
